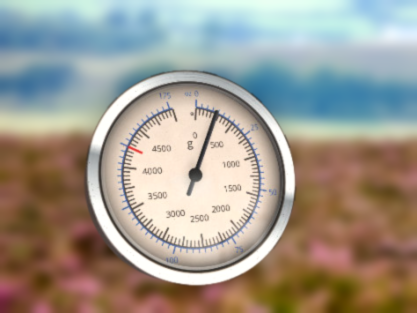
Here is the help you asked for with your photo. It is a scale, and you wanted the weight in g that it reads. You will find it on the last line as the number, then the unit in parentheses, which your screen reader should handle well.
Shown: 250 (g)
